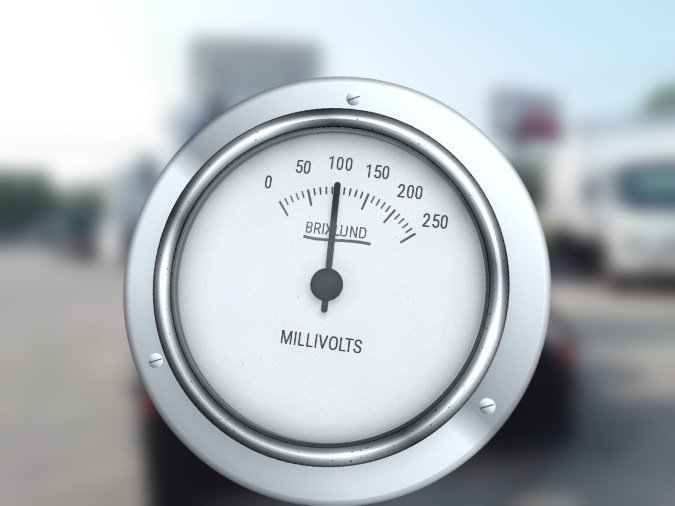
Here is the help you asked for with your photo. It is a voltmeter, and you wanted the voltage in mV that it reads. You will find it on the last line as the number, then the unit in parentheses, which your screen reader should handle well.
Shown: 100 (mV)
